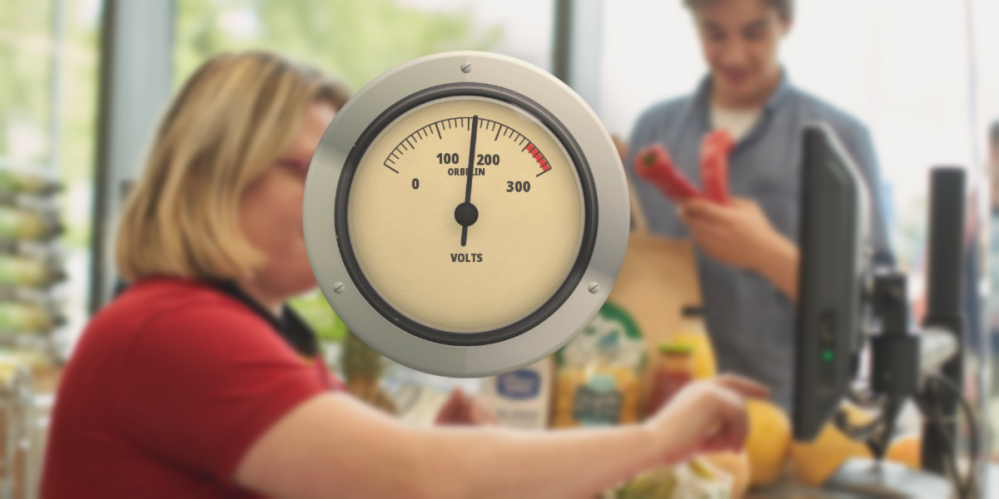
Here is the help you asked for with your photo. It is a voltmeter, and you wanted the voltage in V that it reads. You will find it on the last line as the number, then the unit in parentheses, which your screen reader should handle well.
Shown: 160 (V)
